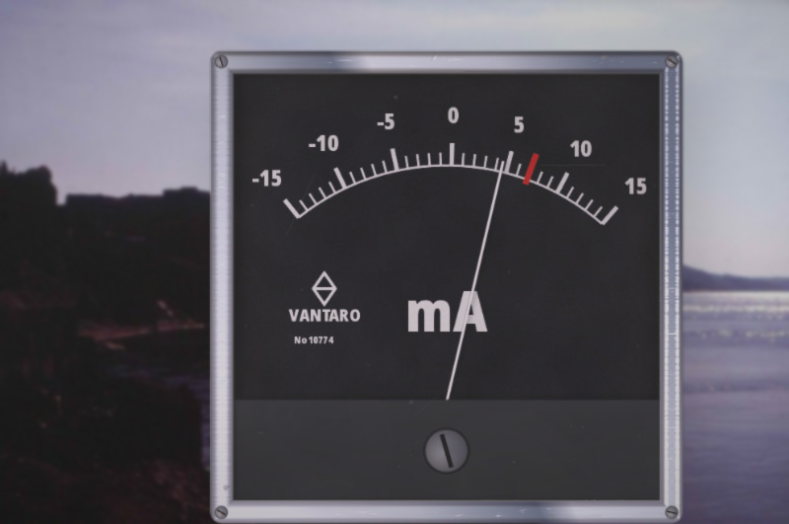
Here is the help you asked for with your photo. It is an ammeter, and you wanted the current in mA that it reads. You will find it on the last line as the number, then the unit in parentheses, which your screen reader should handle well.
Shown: 4.5 (mA)
